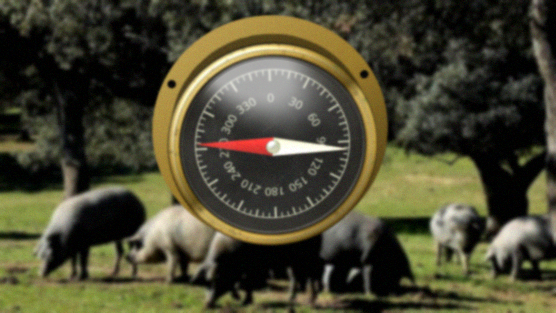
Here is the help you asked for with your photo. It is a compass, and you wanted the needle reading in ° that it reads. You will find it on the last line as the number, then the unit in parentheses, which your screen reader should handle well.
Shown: 275 (°)
